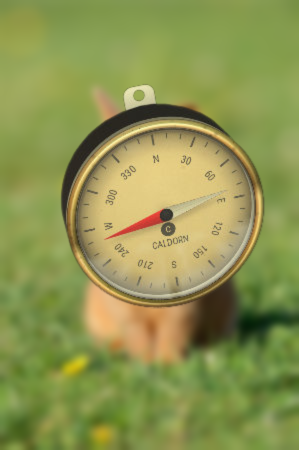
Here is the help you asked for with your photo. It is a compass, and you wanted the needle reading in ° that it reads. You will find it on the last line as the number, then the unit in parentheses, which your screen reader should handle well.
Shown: 260 (°)
